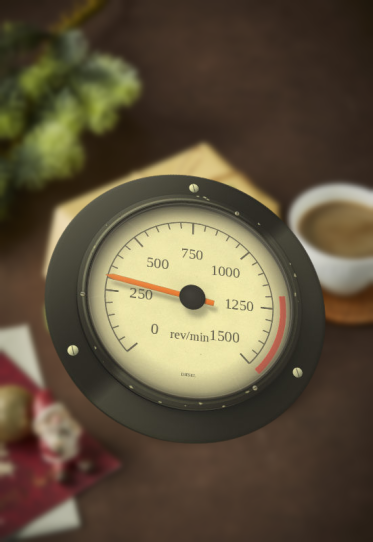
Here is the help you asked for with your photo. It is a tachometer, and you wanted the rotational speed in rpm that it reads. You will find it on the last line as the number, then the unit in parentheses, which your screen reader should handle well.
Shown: 300 (rpm)
